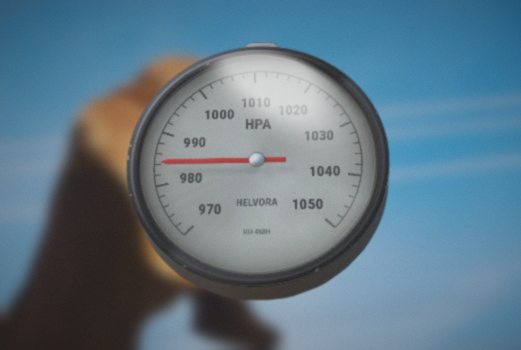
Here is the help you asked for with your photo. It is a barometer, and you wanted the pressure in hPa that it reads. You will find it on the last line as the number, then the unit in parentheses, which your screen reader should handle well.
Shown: 984 (hPa)
